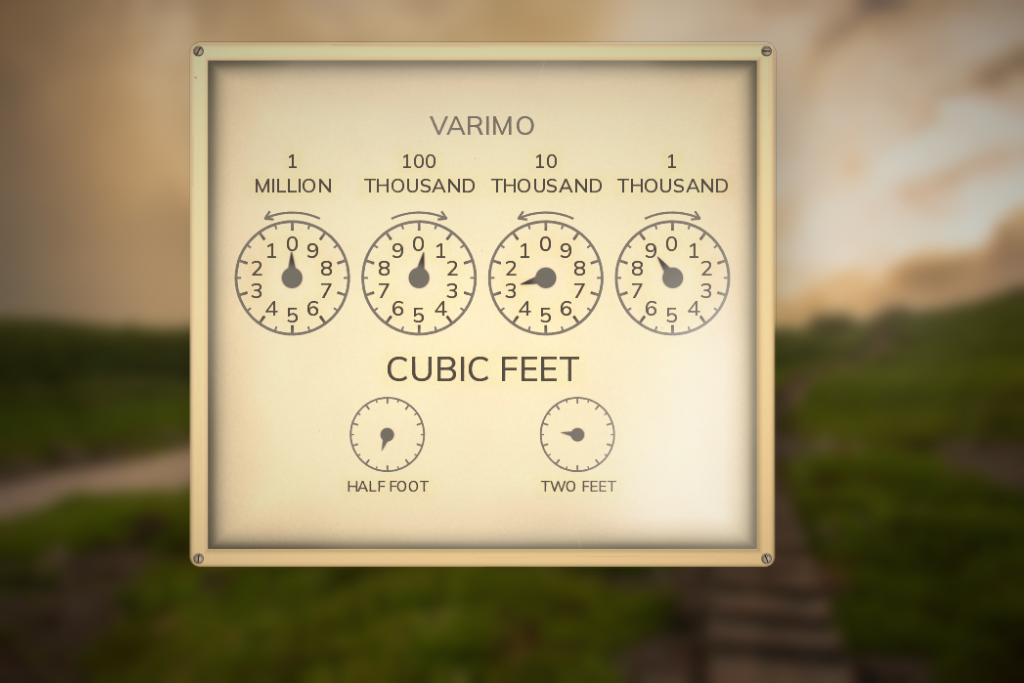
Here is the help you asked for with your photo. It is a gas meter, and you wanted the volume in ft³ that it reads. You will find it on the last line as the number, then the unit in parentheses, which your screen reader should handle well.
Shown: 2900 (ft³)
